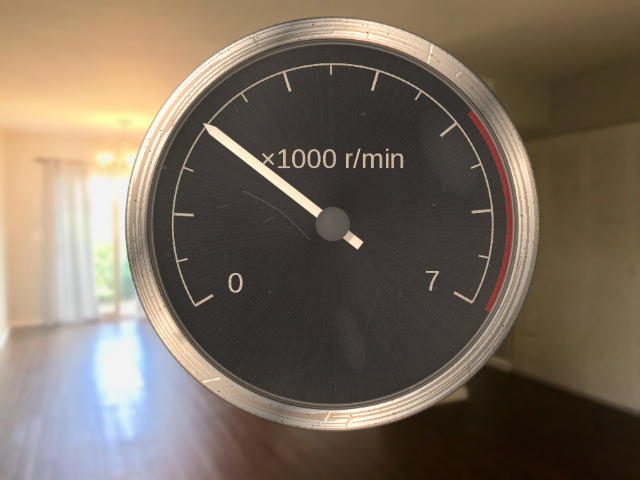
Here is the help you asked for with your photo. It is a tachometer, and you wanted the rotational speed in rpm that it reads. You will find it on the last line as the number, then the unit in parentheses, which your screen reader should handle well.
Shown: 2000 (rpm)
